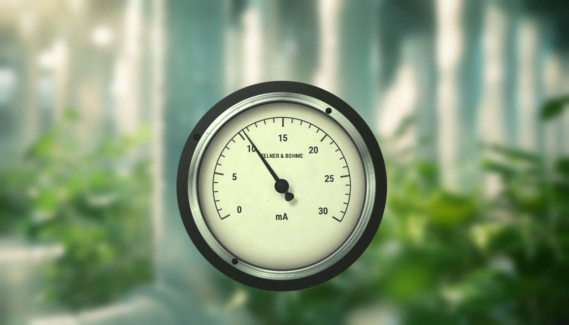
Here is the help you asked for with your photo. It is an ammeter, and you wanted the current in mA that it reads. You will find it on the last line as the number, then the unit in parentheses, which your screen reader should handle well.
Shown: 10.5 (mA)
